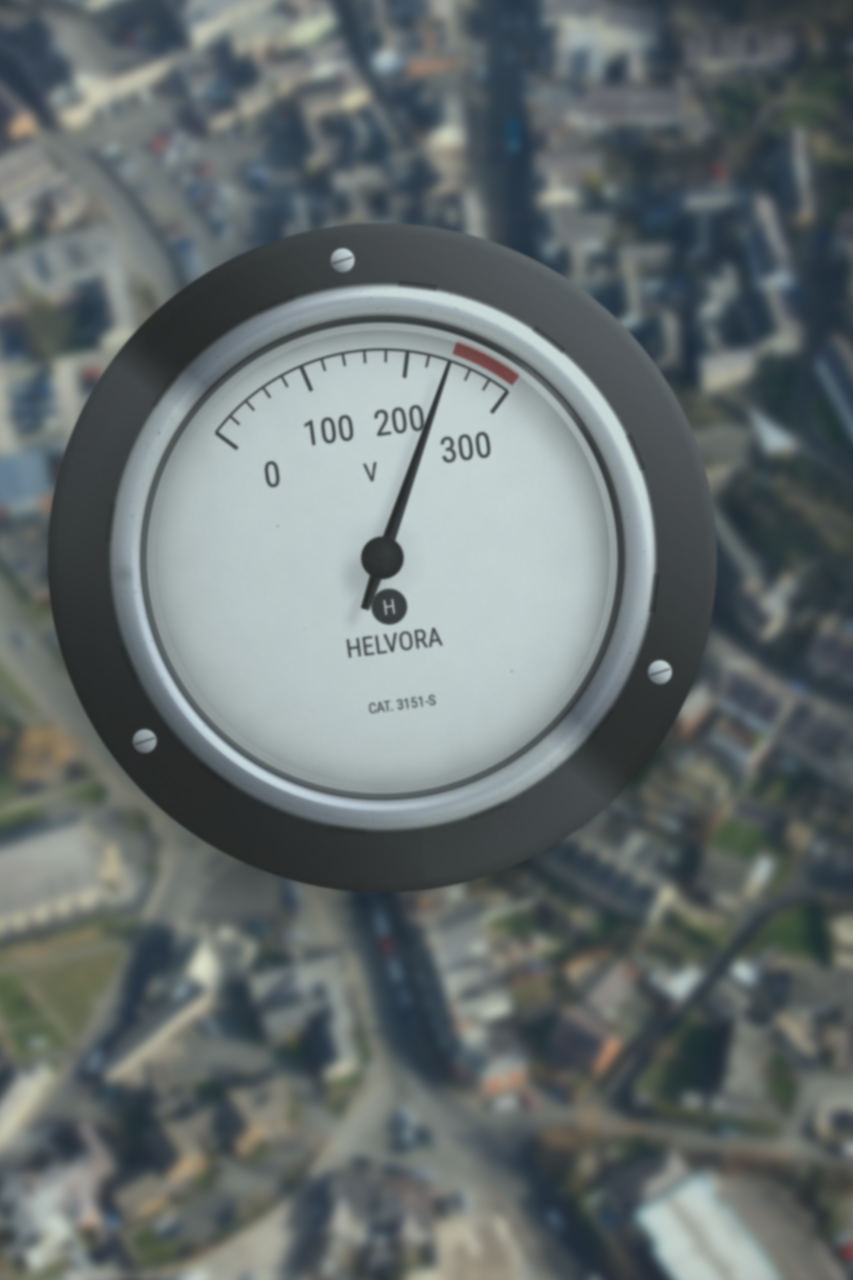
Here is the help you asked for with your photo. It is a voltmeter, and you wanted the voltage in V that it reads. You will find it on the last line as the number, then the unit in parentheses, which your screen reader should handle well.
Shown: 240 (V)
